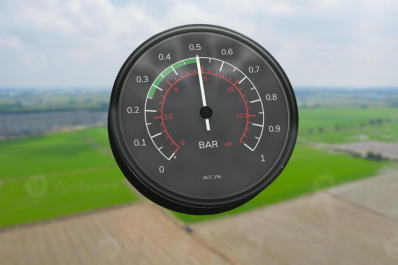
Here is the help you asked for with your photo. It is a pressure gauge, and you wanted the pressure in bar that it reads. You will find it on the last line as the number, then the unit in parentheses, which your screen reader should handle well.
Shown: 0.5 (bar)
